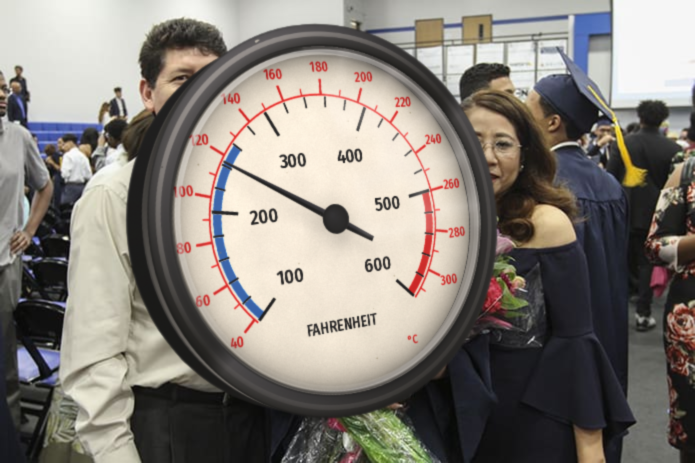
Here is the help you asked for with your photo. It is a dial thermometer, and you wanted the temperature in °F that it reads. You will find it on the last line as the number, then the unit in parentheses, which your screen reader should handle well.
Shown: 240 (°F)
